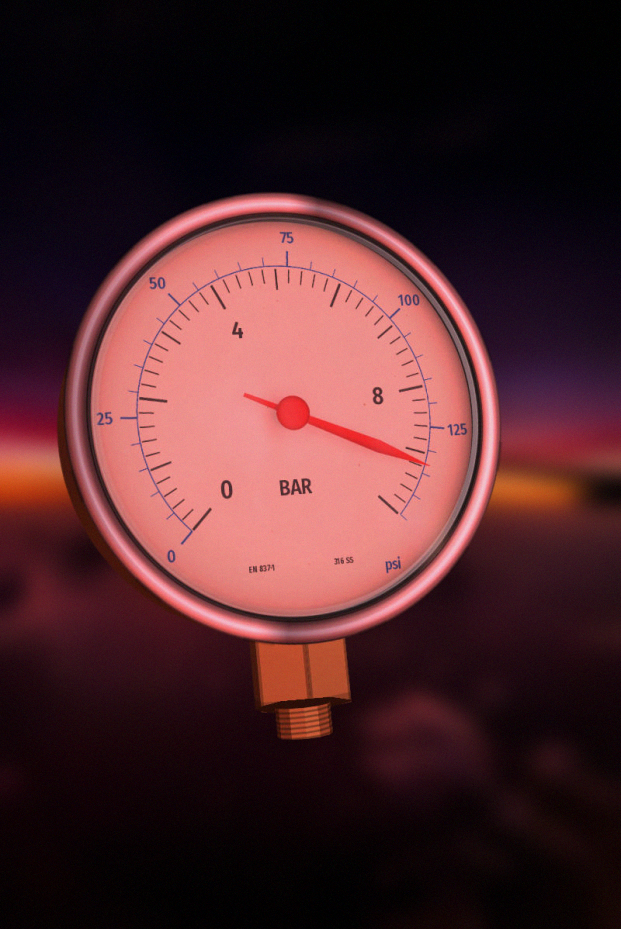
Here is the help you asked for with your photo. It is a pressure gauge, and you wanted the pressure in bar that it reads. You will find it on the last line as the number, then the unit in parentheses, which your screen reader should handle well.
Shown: 9.2 (bar)
